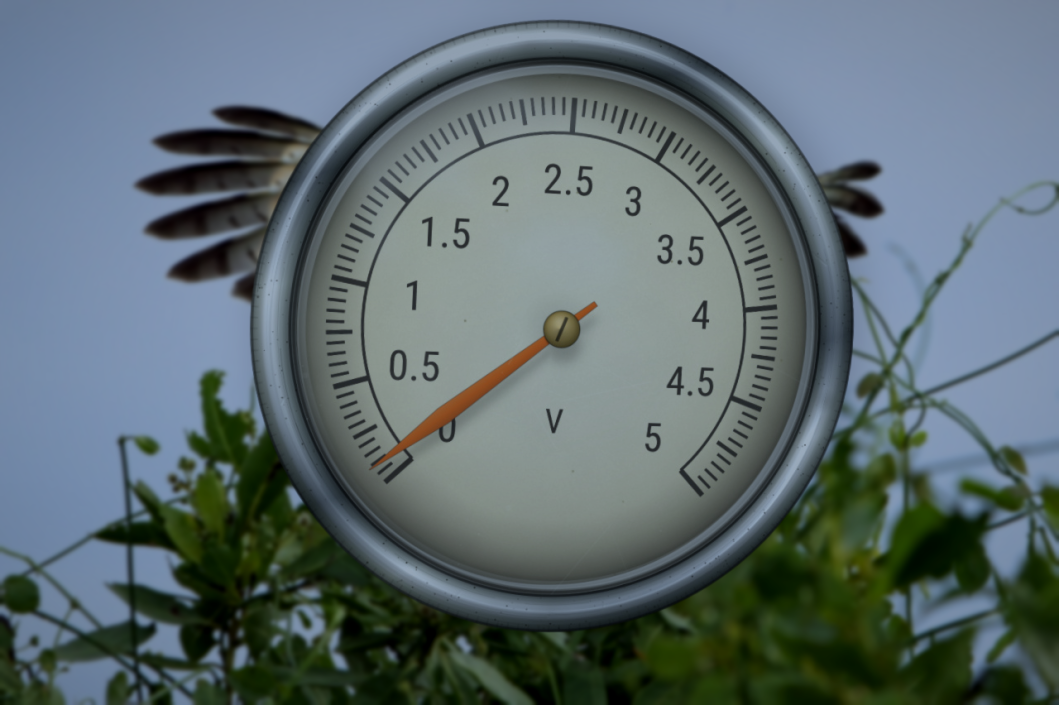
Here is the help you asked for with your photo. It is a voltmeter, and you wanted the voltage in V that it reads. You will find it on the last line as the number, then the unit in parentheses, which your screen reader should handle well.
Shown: 0.1 (V)
